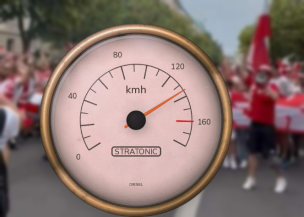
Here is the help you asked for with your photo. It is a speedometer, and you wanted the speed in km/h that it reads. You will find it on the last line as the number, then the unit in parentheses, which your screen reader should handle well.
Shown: 135 (km/h)
